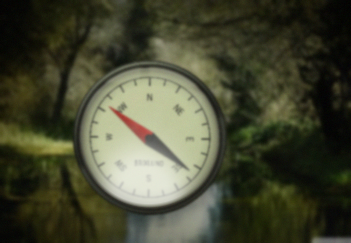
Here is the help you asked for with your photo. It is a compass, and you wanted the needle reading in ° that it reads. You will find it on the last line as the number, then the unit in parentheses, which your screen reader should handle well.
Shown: 307.5 (°)
